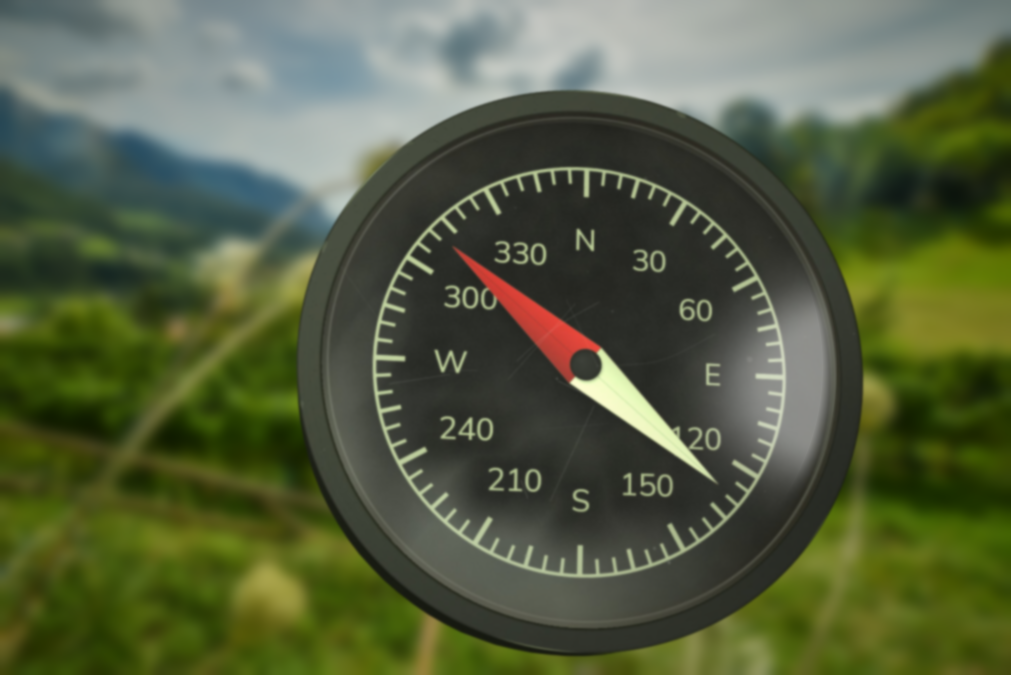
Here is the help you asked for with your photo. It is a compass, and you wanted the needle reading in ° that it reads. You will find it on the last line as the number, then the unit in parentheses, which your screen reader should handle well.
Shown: 310 (°)
